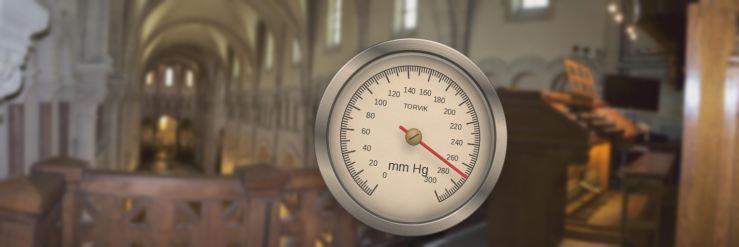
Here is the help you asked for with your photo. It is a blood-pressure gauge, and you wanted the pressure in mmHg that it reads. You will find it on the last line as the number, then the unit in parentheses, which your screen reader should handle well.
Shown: 270 (mmHg)
